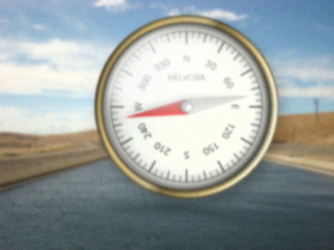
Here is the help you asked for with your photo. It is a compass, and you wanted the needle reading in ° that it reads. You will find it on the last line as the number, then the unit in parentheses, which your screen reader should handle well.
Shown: 260 (°)
